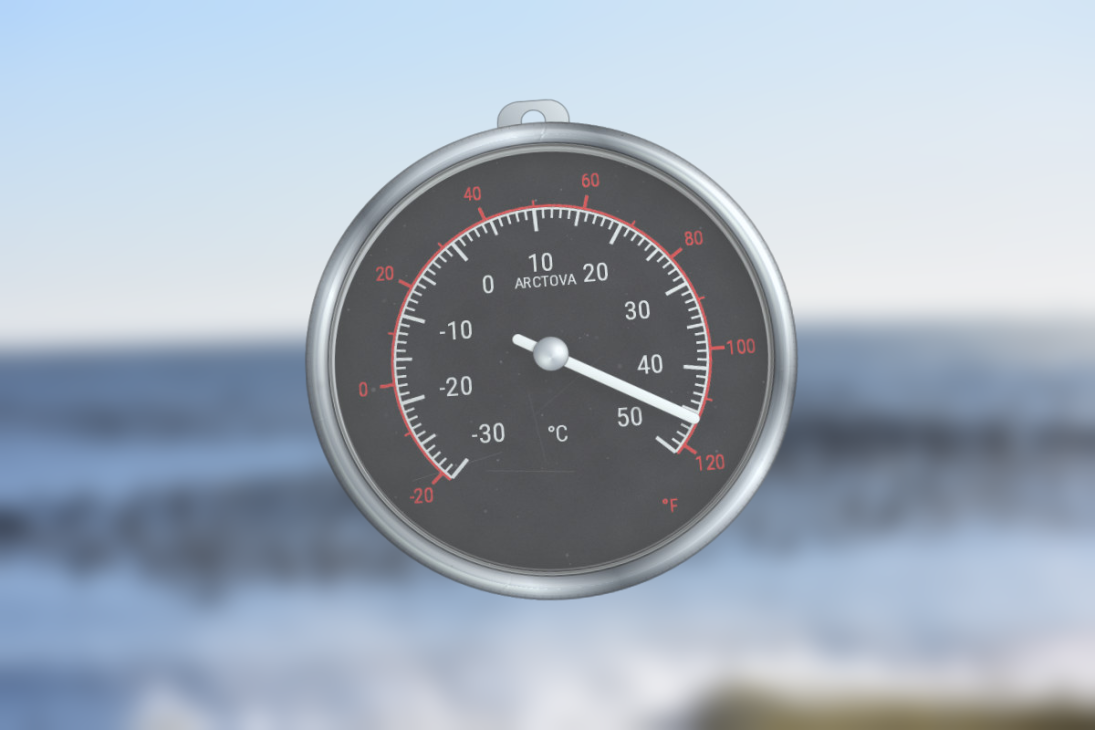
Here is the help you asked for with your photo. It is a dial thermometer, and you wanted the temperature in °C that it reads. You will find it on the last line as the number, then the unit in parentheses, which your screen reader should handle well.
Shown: 46 (°C)
